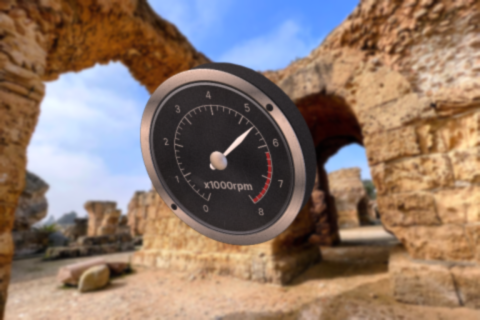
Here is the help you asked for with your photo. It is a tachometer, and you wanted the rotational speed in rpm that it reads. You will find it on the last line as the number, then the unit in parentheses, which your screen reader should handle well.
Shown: 5400 (rpm)
